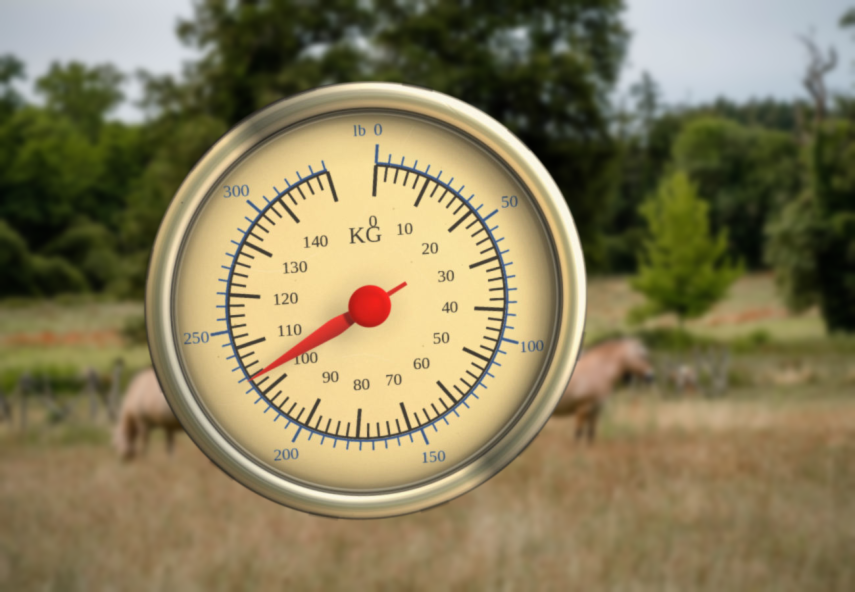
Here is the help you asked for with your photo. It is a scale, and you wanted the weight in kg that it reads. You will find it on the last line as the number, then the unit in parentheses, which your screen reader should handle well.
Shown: 104 (kg)
